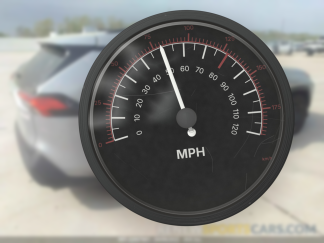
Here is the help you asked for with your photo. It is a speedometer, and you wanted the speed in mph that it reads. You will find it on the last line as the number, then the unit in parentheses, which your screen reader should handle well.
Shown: 50 (mph)
